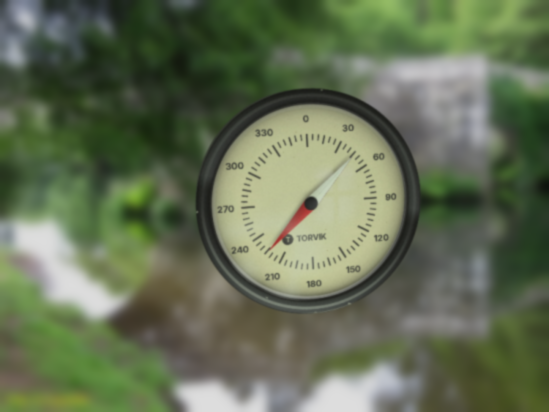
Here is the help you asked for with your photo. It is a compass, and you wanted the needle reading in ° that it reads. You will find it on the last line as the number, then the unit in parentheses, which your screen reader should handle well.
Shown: 225 (°)
